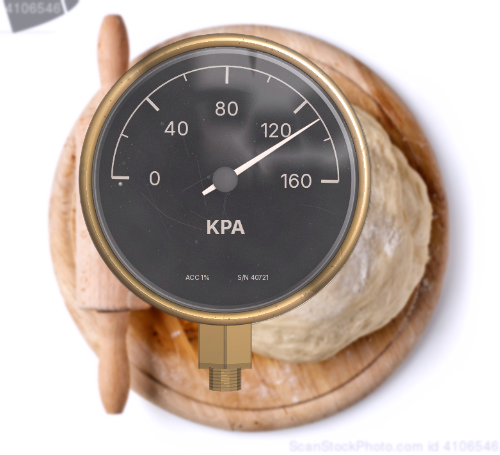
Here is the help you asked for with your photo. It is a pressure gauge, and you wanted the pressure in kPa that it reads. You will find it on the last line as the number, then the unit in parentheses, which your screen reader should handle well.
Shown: 130 (kPa)
